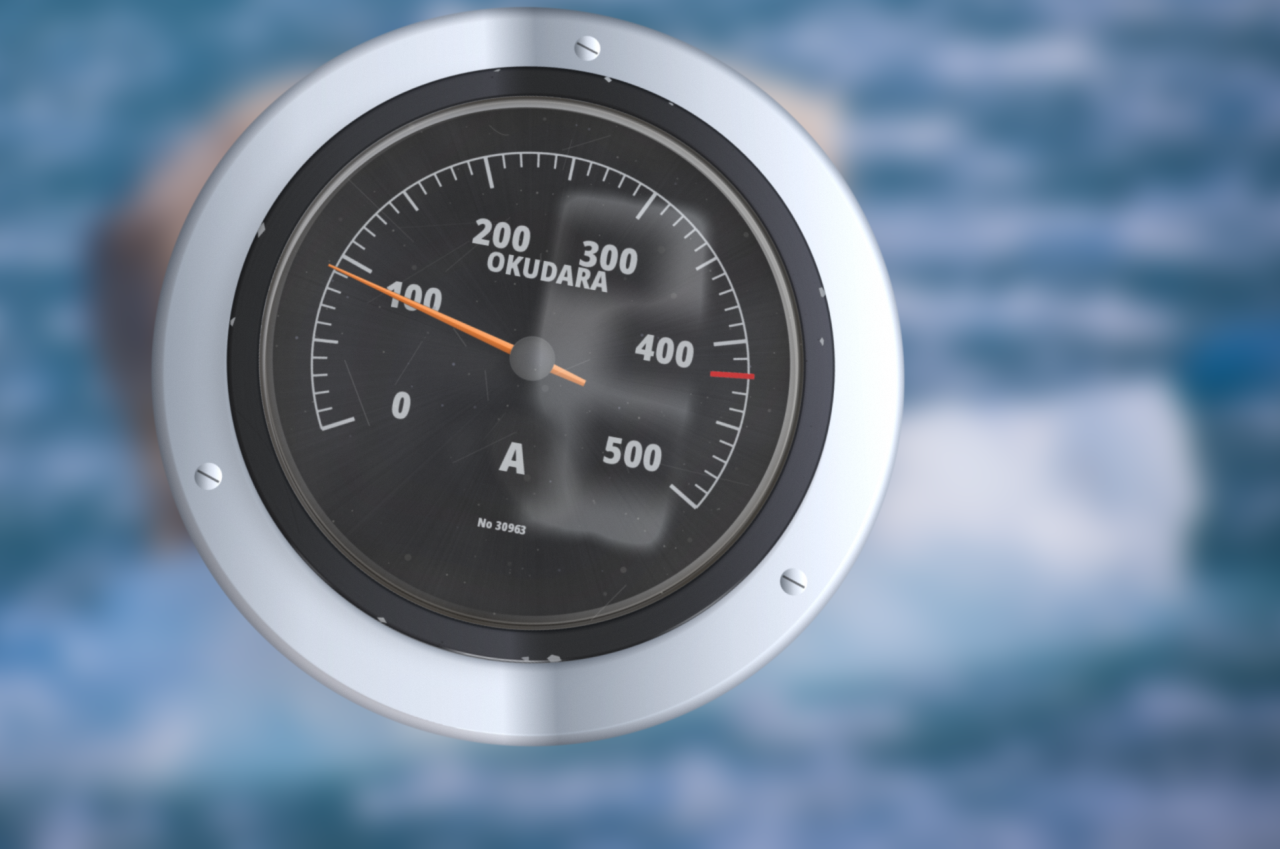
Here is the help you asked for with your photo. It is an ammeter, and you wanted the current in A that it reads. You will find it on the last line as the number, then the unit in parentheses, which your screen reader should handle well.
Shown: 90 (A)
